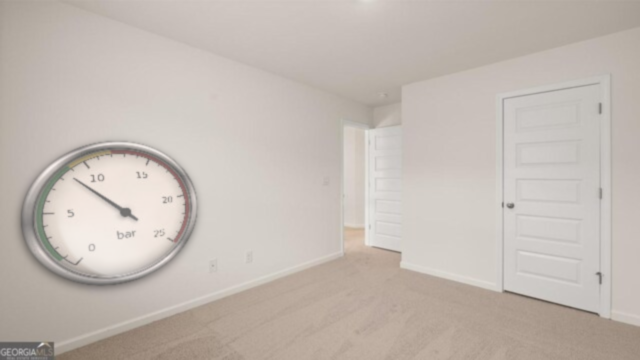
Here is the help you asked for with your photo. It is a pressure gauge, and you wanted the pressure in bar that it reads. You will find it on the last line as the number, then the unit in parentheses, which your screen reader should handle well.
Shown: 8.5 (bar)
